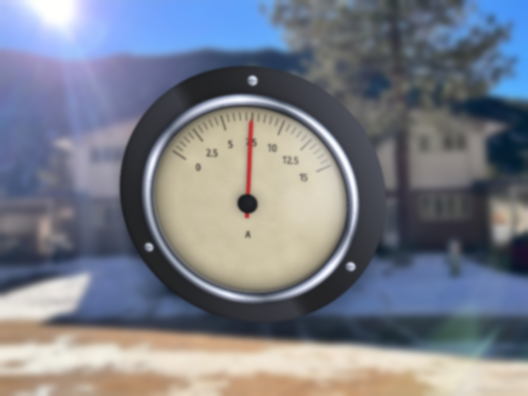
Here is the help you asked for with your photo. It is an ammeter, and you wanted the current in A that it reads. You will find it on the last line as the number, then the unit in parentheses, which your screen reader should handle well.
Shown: 7.5 (A)
